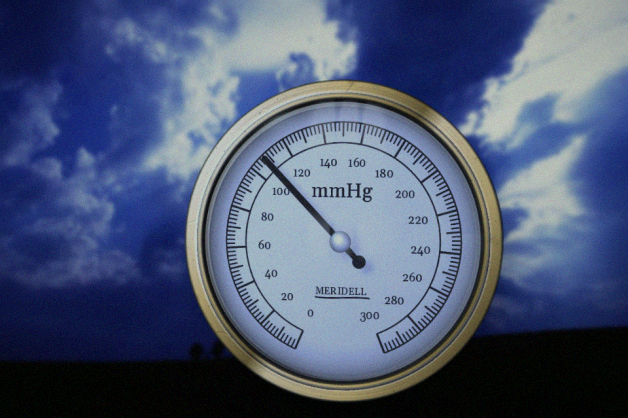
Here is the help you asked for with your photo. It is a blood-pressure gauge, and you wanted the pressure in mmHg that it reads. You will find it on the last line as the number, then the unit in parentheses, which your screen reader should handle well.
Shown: 108 (mmHg)
